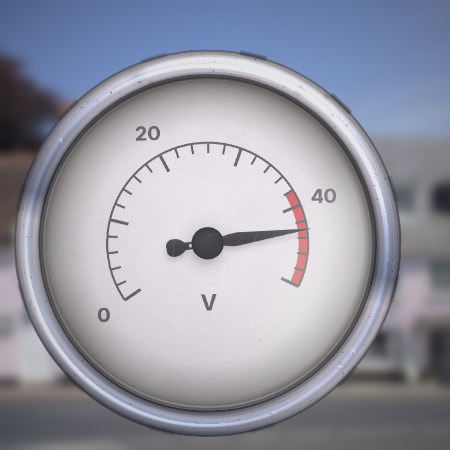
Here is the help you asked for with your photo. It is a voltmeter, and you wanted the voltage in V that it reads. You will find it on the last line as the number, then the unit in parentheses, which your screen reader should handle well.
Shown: 43 (V)
